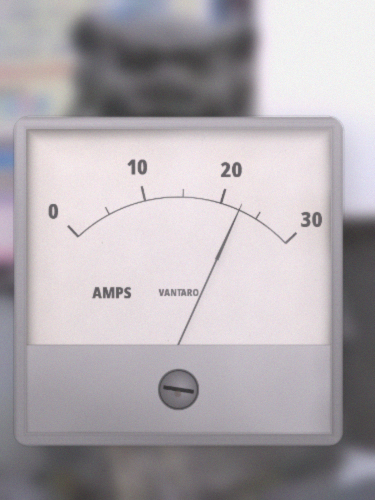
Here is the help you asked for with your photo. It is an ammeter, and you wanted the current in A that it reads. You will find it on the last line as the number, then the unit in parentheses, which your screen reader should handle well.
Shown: 22.5 (A)
